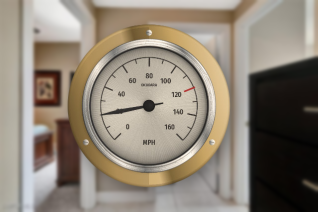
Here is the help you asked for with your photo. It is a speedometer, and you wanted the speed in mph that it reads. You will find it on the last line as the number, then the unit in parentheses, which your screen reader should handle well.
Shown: 20 (mph)
